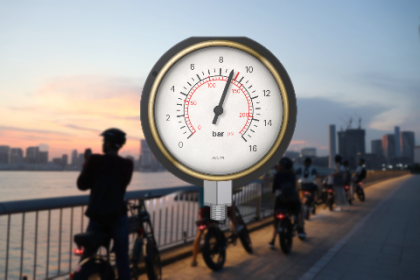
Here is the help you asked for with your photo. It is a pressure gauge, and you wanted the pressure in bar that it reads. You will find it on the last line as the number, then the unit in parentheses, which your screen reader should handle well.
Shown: 9 (bar)
